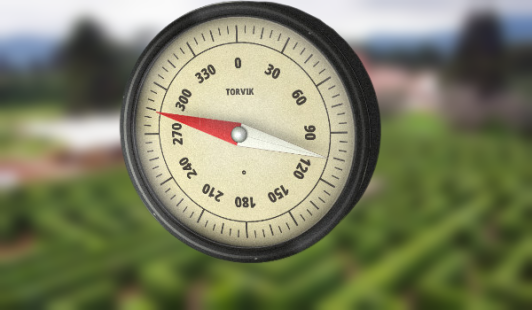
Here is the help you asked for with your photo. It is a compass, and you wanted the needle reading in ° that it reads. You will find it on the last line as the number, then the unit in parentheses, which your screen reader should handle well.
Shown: 285 (°)
